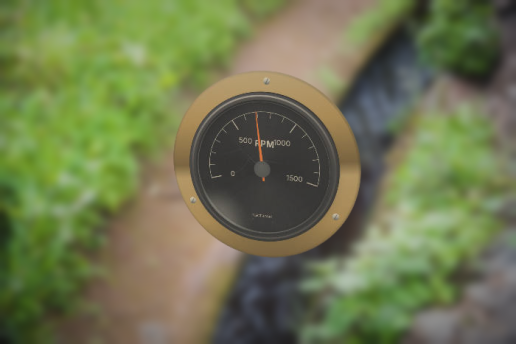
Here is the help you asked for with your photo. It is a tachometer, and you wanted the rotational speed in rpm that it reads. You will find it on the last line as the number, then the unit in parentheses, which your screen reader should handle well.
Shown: 700 (rpm)
